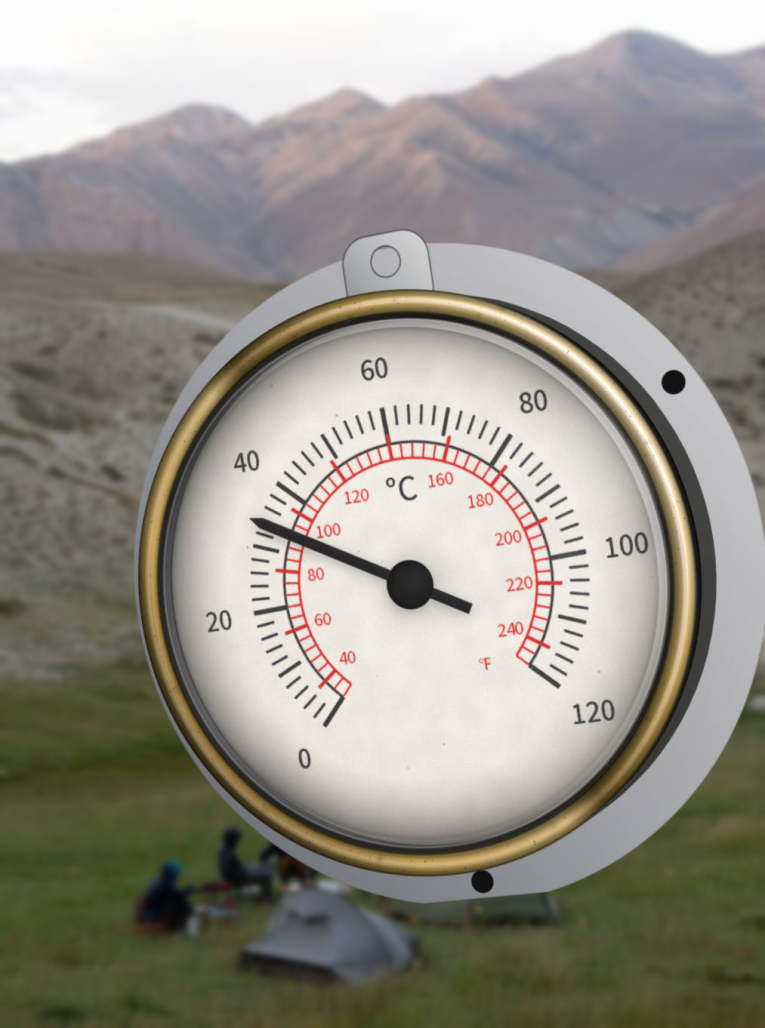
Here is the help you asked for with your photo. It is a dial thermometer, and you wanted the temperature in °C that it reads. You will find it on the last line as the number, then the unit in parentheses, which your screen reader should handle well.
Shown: 34 (°C)
